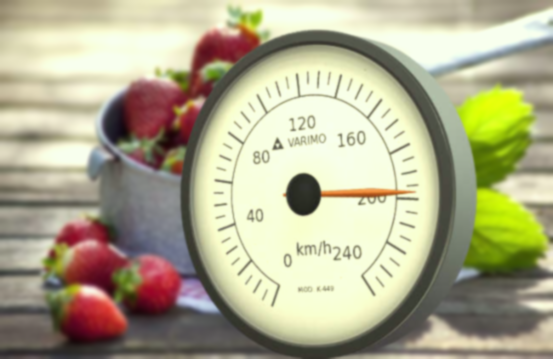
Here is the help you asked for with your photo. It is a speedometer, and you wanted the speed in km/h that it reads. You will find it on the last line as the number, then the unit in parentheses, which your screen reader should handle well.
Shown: 197.5 (km/h)
